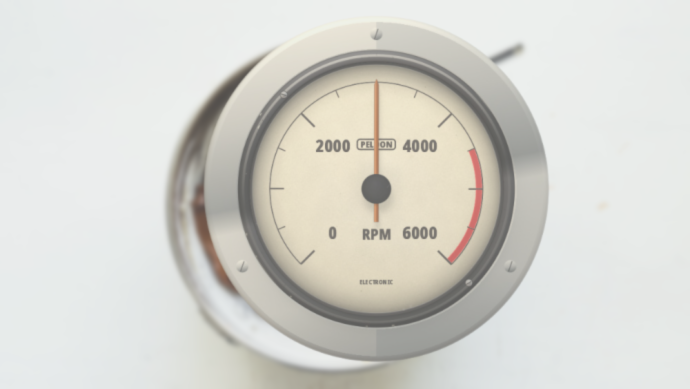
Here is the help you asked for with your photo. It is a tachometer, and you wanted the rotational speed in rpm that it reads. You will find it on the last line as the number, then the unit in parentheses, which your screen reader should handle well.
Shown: 3000 (rpm)
